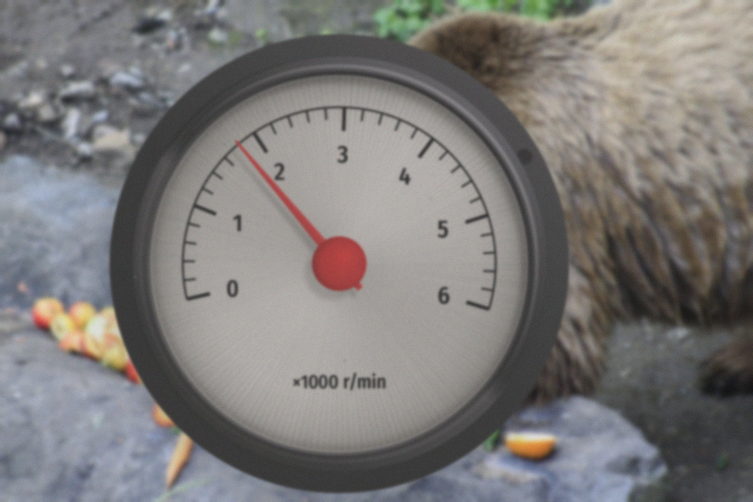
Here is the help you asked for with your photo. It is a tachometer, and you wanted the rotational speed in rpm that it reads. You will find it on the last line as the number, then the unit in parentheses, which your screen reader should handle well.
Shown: 1800 (rpm)
